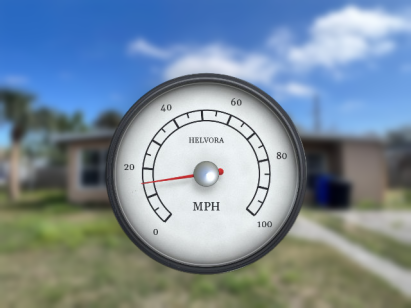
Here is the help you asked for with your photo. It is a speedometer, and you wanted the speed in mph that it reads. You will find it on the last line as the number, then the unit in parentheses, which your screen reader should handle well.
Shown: 15 (mph)
